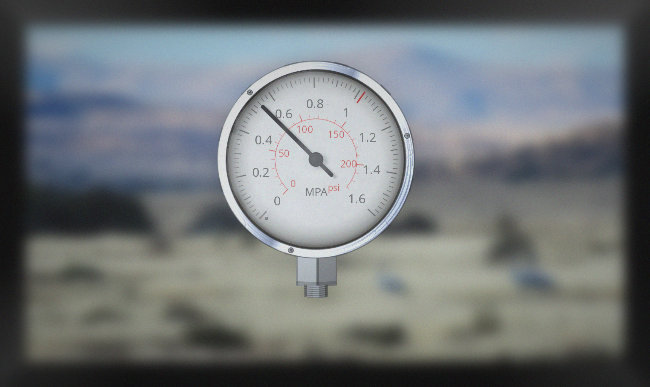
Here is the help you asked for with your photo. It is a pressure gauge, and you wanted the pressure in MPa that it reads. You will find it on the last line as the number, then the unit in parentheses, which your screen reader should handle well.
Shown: 0.54 (MPa)
